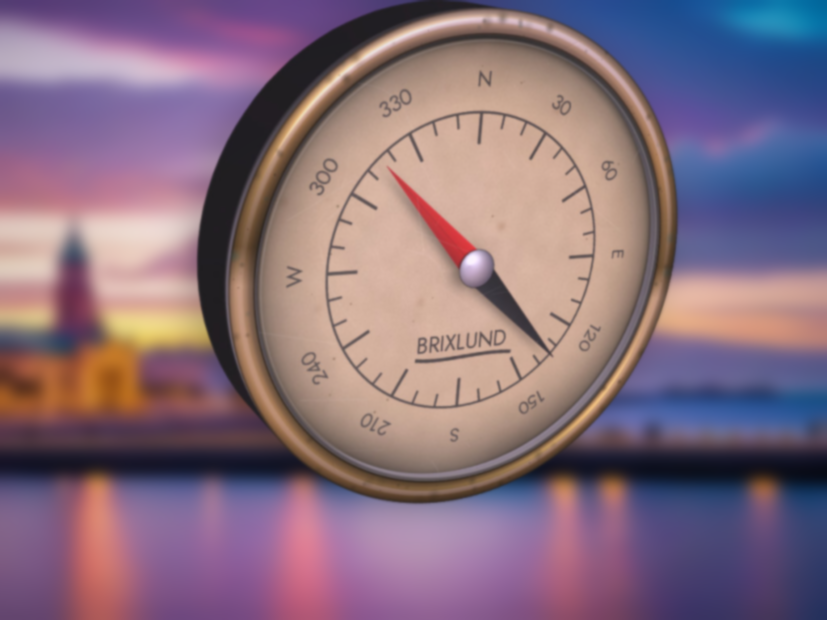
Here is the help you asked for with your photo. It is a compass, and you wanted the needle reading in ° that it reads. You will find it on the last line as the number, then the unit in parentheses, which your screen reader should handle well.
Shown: 315 (°)
